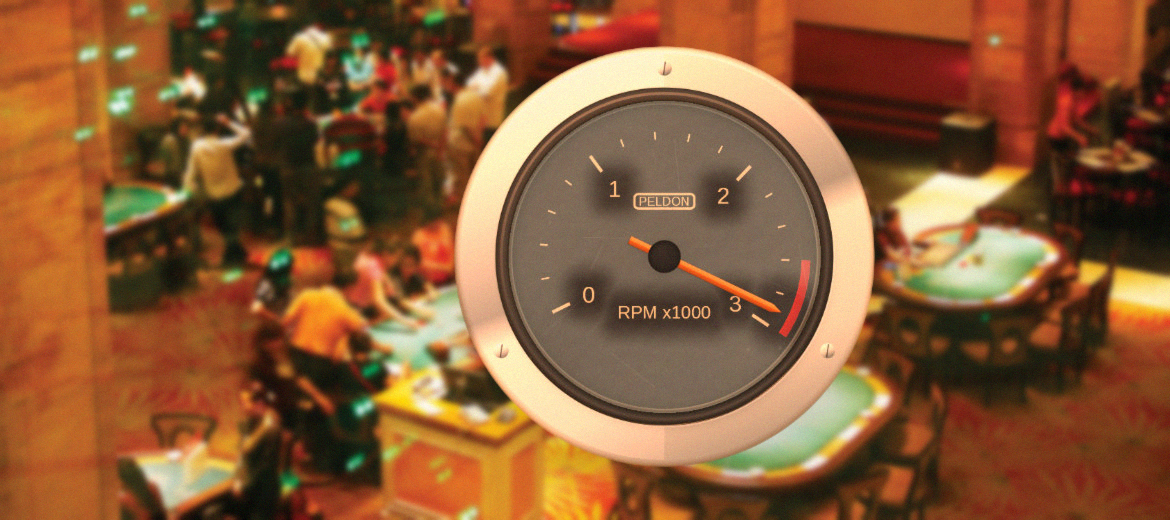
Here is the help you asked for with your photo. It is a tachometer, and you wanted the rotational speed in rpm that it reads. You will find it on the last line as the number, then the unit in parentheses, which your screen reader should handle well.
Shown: 2900 (rpm)
